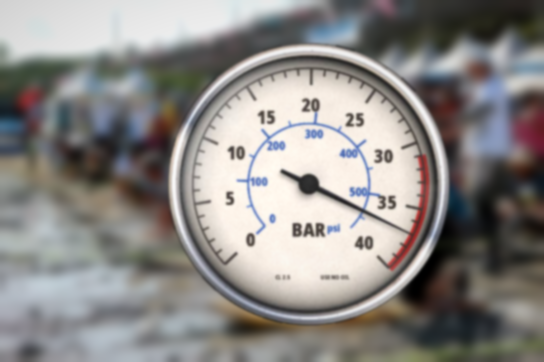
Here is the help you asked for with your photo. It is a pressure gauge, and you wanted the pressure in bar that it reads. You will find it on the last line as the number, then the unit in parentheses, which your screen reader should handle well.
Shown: 37 (bar)
